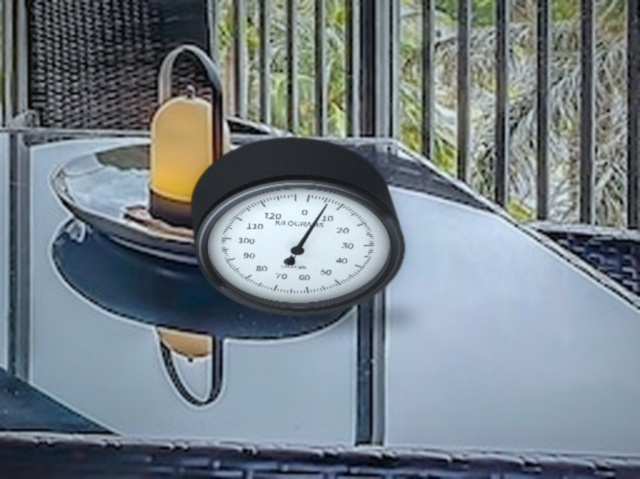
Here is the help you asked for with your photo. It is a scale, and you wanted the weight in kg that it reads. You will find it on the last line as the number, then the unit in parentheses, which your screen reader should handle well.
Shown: 5 (kg)
